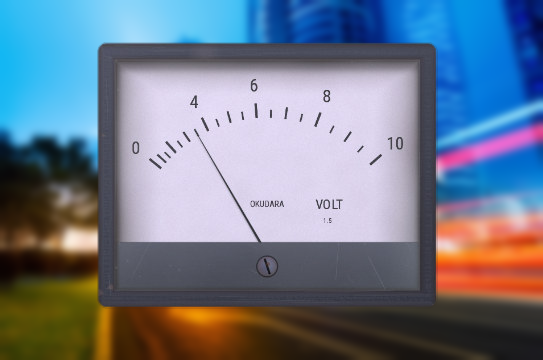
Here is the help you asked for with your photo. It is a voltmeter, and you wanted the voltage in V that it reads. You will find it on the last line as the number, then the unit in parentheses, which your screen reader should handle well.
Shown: 3.5 (V)
